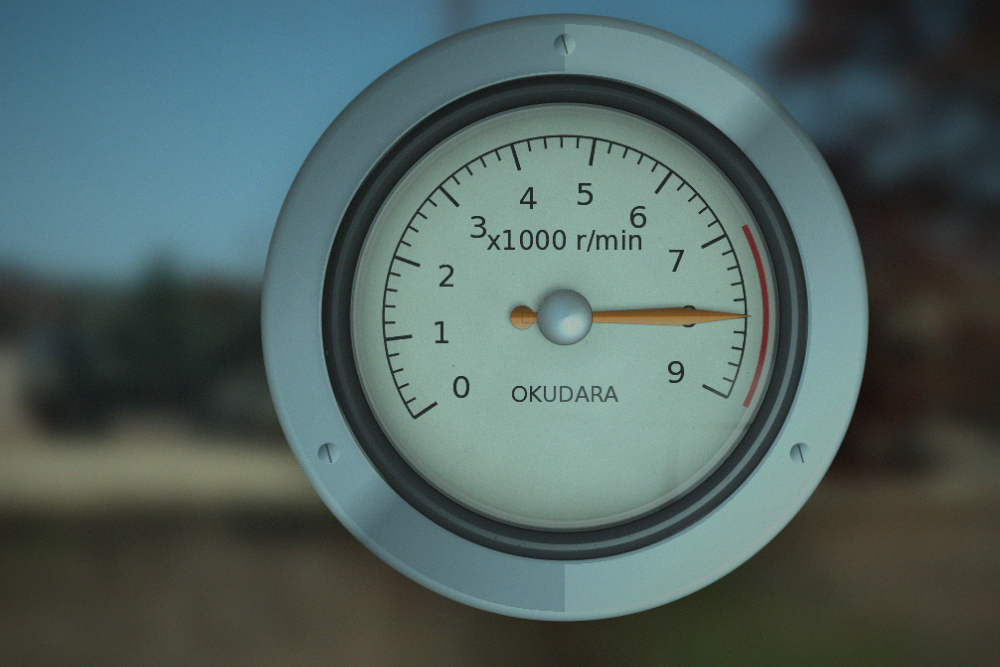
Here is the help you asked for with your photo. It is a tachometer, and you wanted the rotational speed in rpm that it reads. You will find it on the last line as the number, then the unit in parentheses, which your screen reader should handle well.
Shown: 8000 (rpm)
